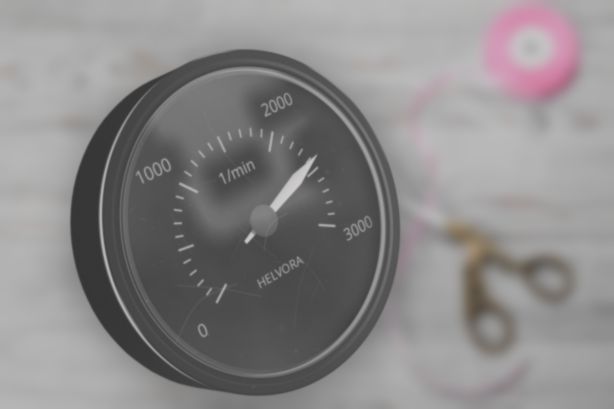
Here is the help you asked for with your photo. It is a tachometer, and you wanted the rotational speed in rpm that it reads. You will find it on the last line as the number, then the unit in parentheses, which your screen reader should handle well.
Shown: 2400 (rpm)
